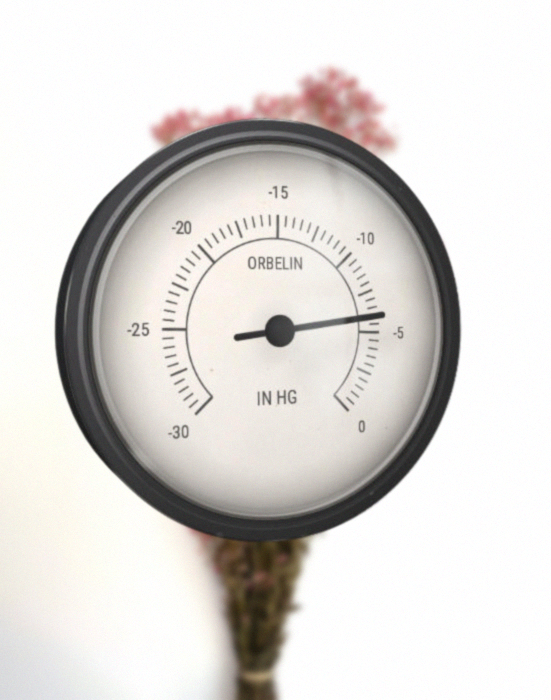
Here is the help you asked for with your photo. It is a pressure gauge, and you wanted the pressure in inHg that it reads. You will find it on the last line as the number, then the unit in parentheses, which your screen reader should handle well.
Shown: -6 (inHg)
